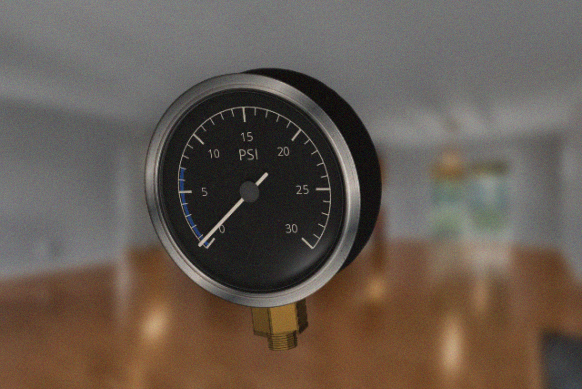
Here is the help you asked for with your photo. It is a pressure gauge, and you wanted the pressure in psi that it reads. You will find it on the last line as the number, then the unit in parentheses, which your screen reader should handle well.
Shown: 0.5 (psi)
